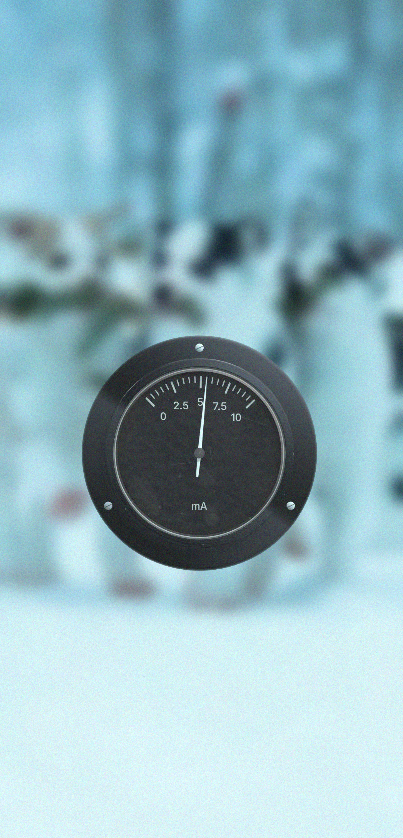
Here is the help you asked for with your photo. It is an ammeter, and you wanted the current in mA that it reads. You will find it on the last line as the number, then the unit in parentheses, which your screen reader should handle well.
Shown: 5.5 (mA)
